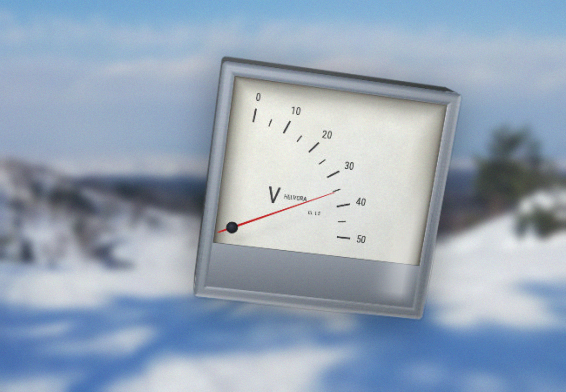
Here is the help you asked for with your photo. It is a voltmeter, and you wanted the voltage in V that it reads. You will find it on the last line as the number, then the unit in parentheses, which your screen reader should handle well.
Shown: 35 (V)
